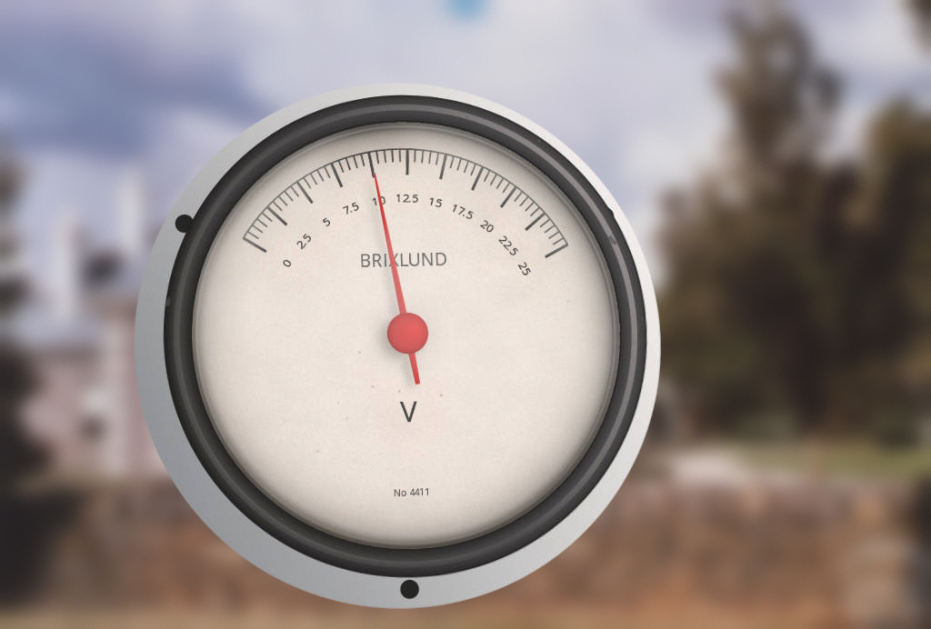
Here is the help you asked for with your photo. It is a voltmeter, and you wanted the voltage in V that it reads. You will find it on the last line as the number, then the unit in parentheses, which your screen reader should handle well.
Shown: 10 (V)
